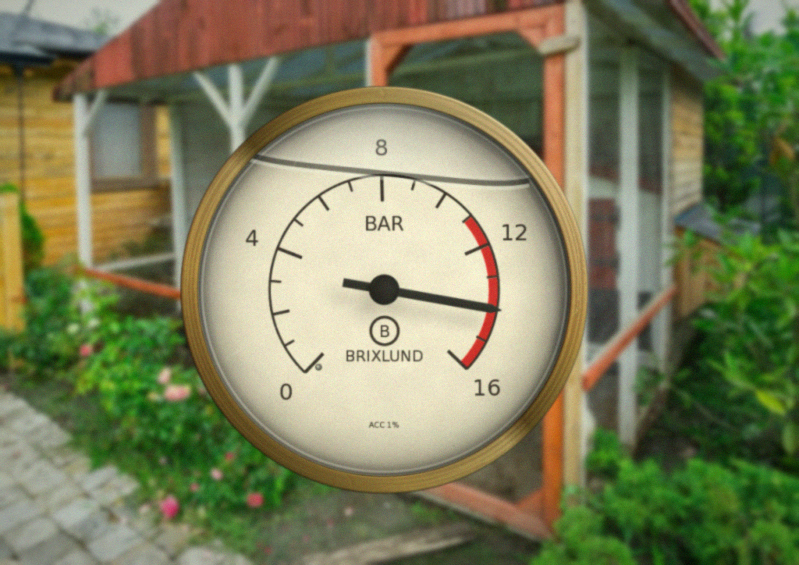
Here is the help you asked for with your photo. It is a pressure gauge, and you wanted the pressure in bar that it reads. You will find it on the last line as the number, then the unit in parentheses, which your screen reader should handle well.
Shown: 14 (bar)
